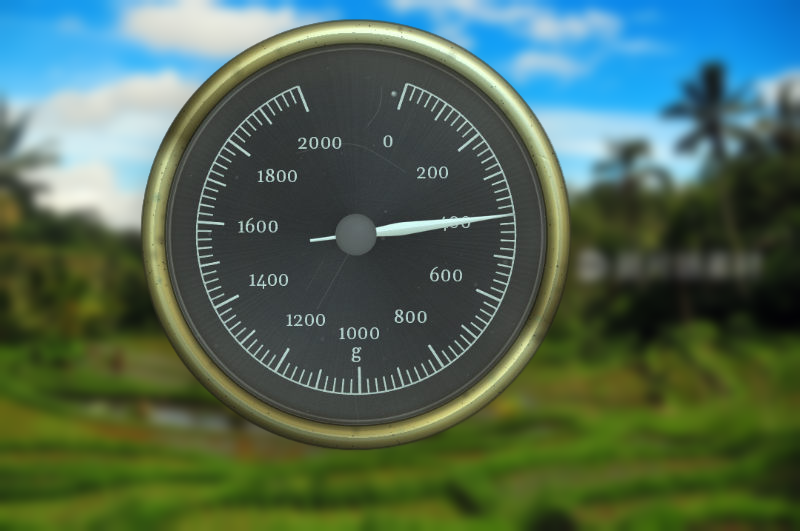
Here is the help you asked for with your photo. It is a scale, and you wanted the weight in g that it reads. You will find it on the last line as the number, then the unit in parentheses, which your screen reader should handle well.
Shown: 400 (g)
